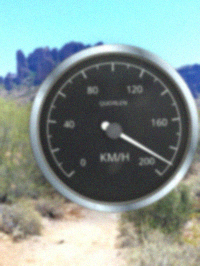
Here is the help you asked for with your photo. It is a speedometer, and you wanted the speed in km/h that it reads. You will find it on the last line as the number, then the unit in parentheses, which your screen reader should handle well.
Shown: 190 (km/h)
